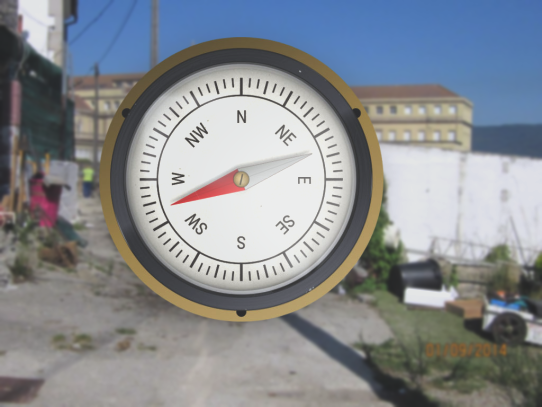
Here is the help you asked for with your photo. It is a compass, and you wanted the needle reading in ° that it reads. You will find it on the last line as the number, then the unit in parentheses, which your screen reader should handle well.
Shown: 250 (°)
